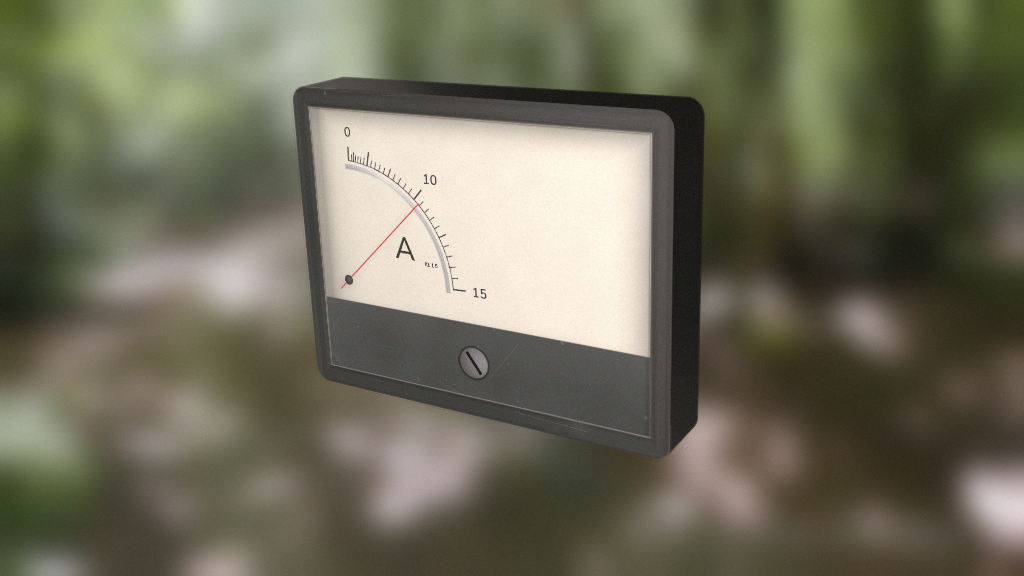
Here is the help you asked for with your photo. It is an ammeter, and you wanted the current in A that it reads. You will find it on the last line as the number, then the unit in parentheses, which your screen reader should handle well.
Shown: 10.5 (A)
